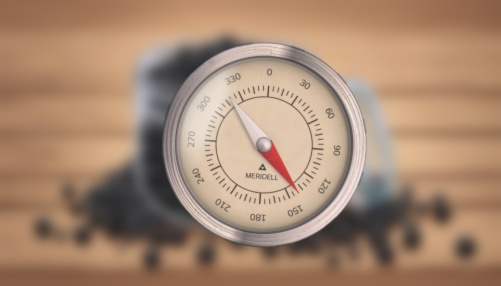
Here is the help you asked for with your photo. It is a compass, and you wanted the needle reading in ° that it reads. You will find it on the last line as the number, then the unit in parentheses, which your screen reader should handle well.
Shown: 140 (°)
